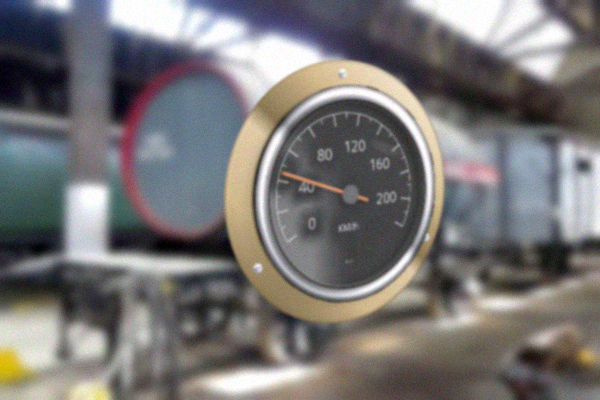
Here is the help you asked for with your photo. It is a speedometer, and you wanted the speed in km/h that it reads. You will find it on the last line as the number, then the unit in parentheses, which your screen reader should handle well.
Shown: 45 (km/h)
